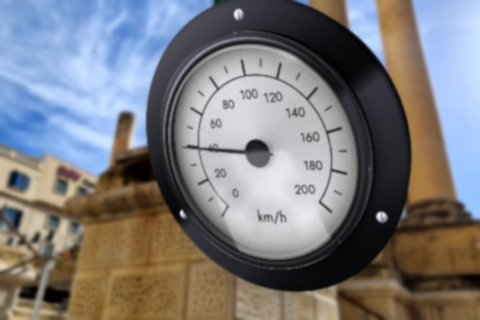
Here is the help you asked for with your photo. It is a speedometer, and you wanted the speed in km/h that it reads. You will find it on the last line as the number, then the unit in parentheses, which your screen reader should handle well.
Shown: 40 (km/h)
